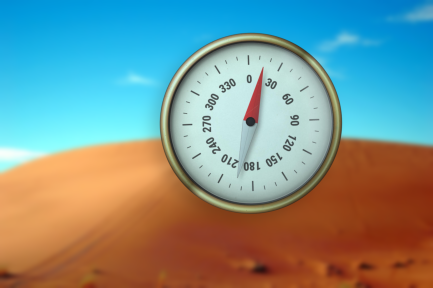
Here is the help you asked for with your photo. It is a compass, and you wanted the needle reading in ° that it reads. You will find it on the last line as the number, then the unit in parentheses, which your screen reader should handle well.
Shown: 15 (°)
